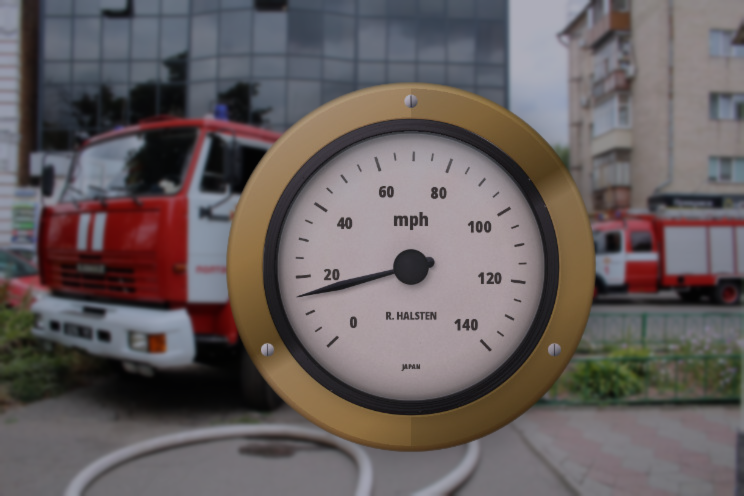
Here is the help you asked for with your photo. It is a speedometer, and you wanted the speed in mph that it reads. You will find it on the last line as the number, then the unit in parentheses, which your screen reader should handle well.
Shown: 15 (mph)
